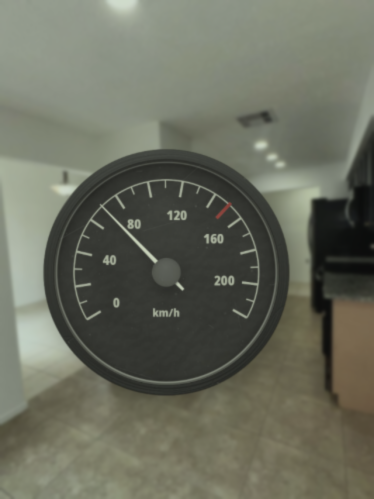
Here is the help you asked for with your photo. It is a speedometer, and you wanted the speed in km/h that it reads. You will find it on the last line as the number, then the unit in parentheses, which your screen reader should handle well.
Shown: 70 (km/h)
